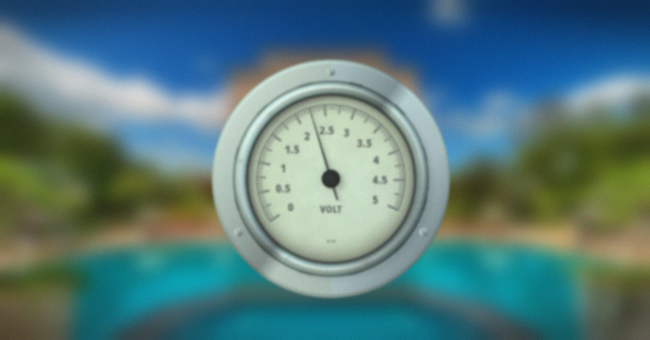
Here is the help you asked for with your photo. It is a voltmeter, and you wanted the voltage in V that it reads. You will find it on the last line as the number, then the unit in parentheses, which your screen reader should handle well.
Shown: 2.25 (V)
